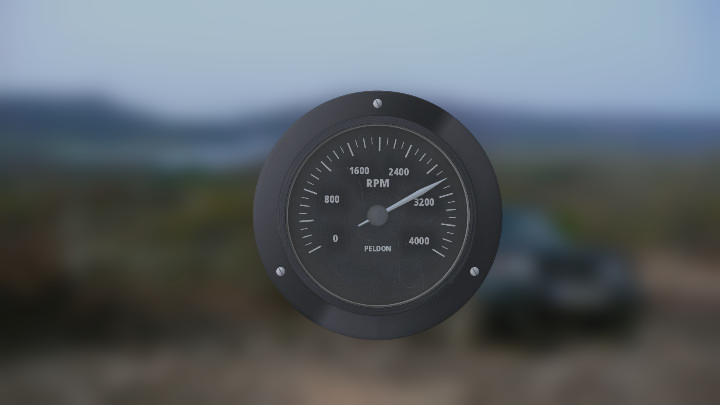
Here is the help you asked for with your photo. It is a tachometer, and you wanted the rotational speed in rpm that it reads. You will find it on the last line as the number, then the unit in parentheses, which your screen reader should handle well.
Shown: 3000 (rpm)
